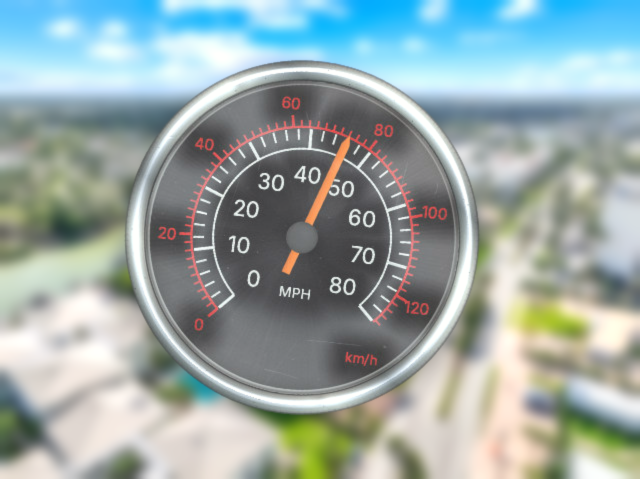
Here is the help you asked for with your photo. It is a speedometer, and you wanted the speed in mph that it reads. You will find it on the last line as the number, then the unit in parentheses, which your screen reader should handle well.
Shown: 46 (mph)
